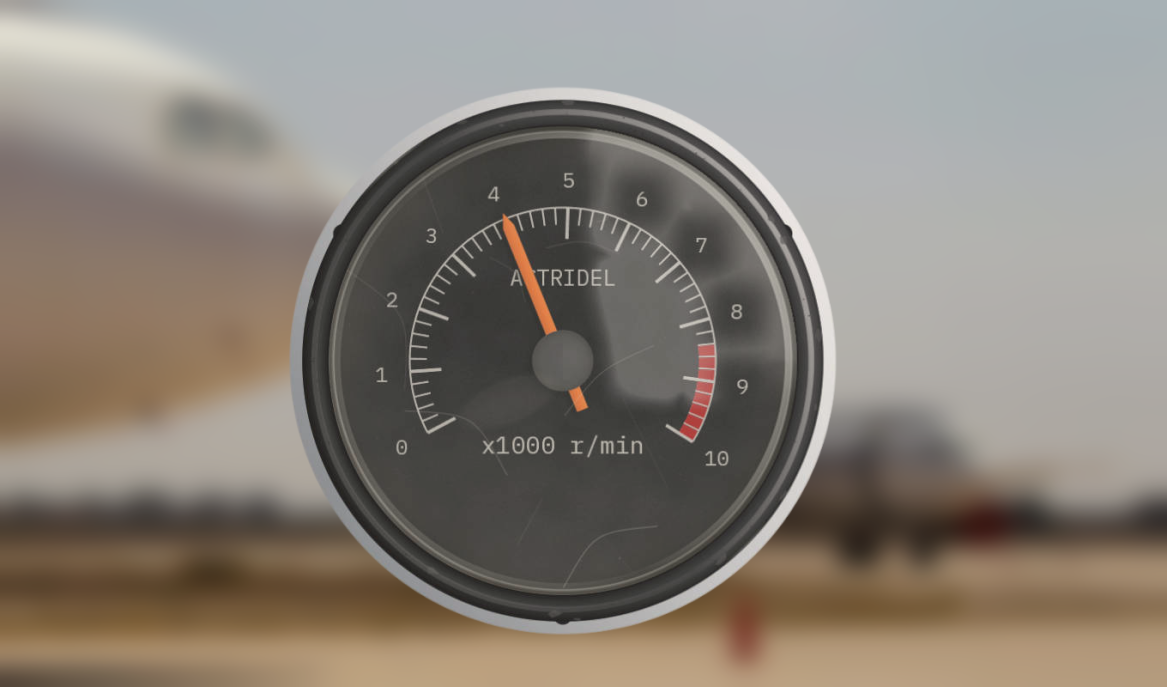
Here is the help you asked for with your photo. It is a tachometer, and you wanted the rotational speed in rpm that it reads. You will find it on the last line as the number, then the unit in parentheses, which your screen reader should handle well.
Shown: 4000 (rpm)
